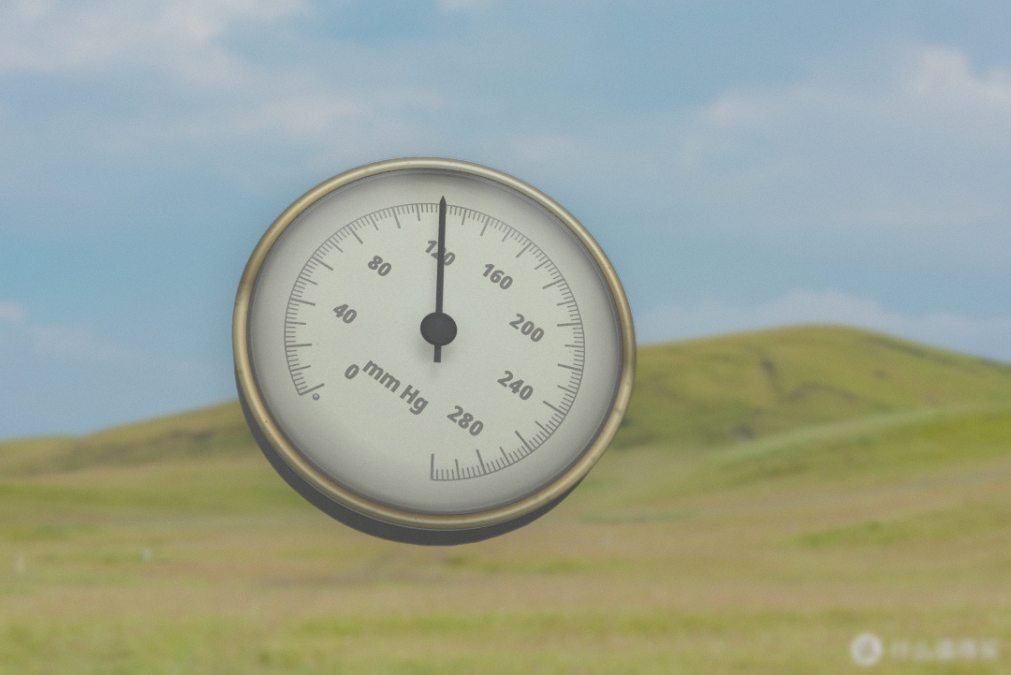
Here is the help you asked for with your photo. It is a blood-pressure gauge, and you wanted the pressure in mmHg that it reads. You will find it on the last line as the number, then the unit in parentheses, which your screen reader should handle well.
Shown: 120 (mmHg)
